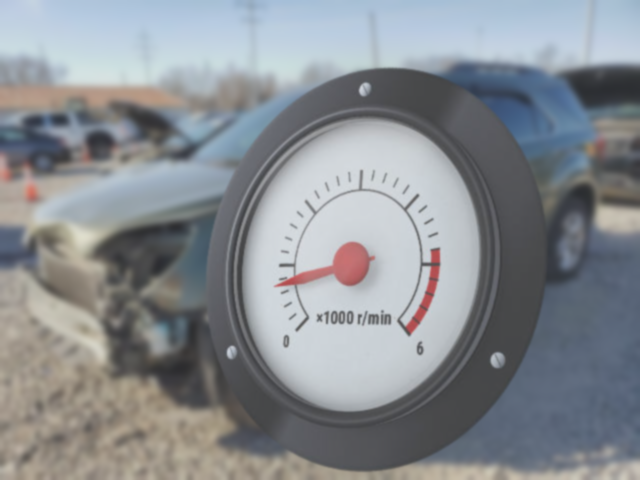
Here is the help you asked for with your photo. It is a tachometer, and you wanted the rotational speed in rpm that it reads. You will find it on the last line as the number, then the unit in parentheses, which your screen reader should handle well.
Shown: 700 (rpm)
